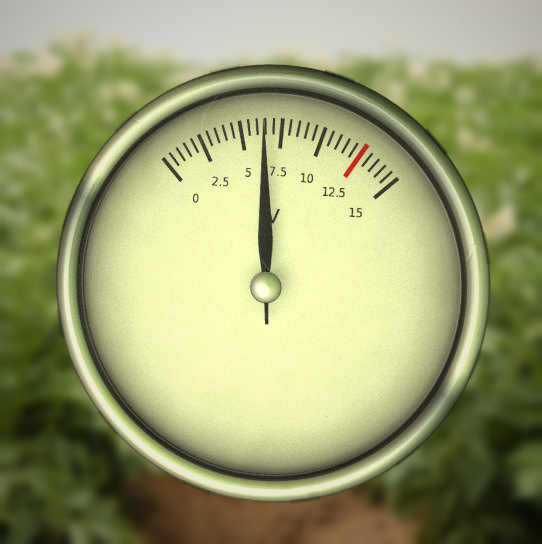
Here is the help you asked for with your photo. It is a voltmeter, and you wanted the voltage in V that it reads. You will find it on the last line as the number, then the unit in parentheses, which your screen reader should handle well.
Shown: 6.5 (V)
